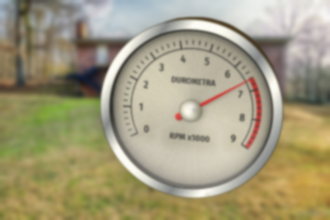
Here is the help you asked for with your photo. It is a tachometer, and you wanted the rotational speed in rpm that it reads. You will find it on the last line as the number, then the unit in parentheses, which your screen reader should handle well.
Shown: 6600 (rpm)
